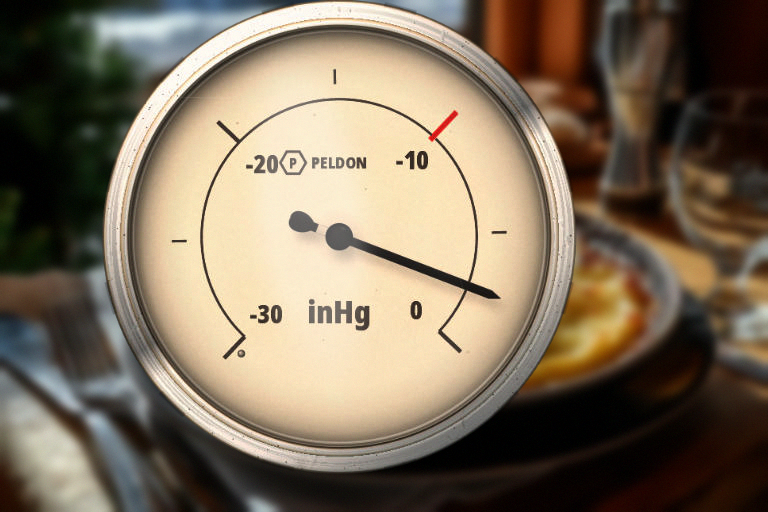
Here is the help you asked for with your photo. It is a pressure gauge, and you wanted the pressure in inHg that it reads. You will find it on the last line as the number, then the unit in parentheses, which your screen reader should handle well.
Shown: -2.5 (inHg)
